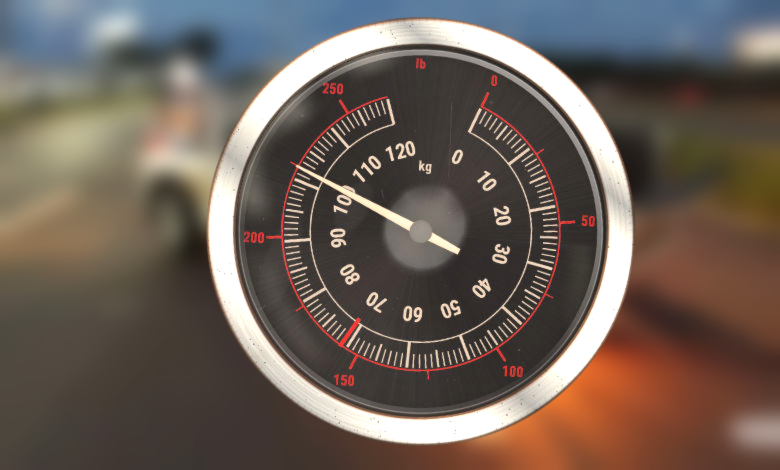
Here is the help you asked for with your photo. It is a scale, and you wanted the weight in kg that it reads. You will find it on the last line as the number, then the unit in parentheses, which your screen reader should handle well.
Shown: 102 (kg)
